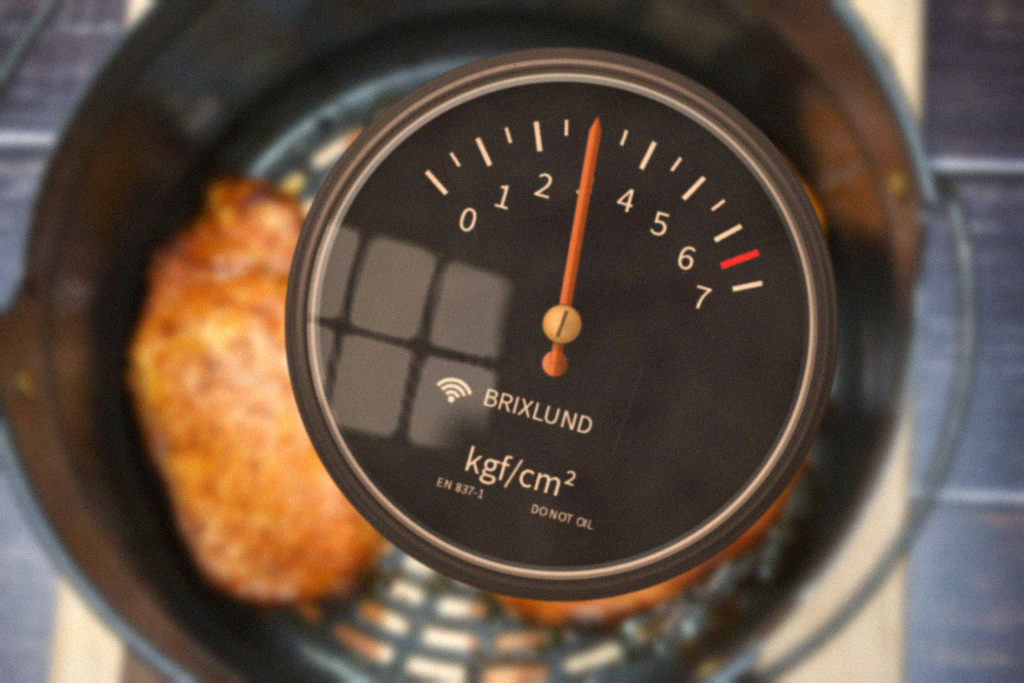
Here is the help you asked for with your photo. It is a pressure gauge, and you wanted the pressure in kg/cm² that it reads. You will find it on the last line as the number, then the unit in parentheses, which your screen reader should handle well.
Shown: 3 (kg/cm²)
